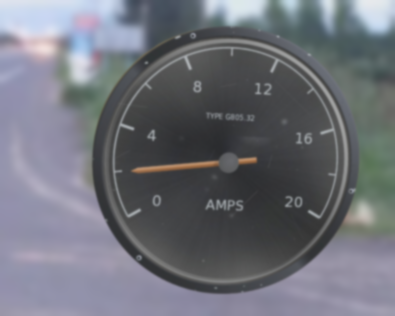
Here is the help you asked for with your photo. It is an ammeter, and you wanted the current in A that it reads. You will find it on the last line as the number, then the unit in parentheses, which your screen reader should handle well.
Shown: 2 (A)
